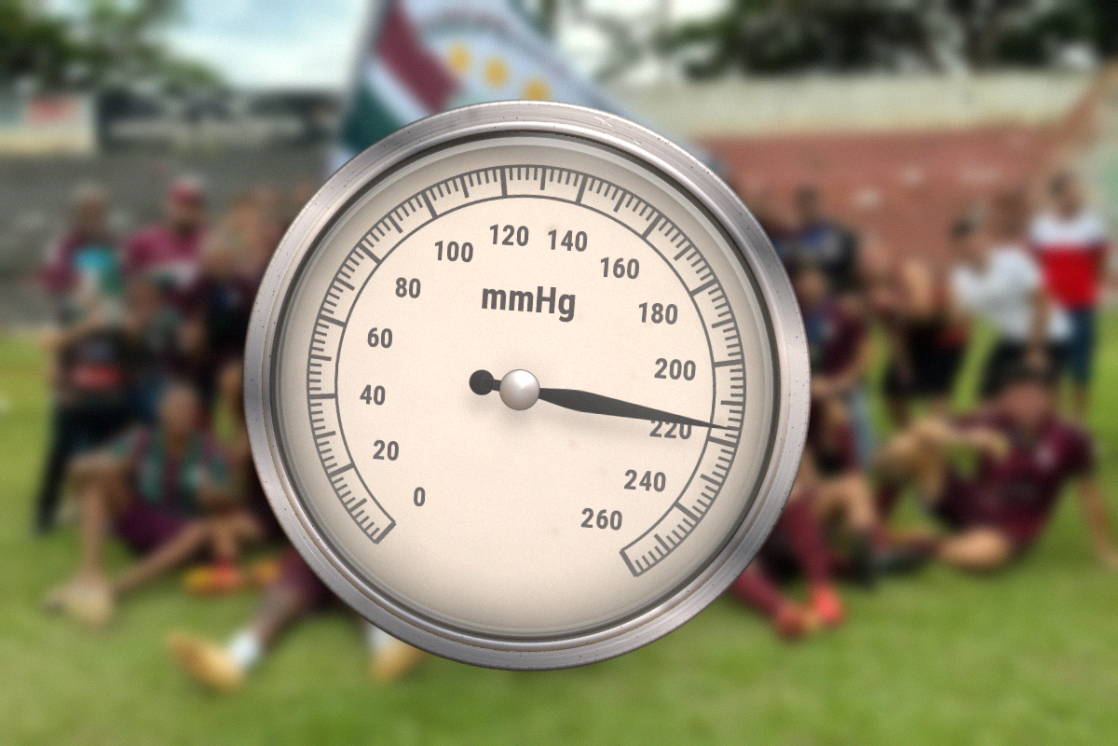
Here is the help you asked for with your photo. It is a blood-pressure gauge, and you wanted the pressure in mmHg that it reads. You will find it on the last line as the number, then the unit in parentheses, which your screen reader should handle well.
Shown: 216 (mmHg)
